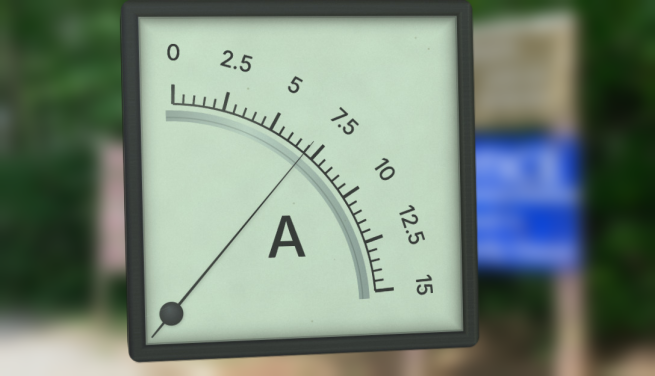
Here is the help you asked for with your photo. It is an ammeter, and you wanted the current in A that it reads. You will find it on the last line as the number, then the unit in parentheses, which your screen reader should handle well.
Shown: 7 (A)
